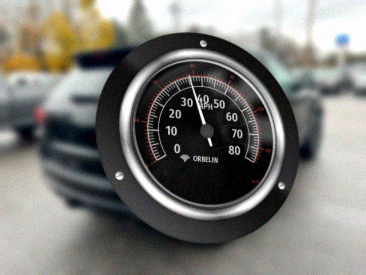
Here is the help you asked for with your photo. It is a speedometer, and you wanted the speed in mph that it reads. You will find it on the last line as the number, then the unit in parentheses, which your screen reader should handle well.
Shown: 35 (mph)
